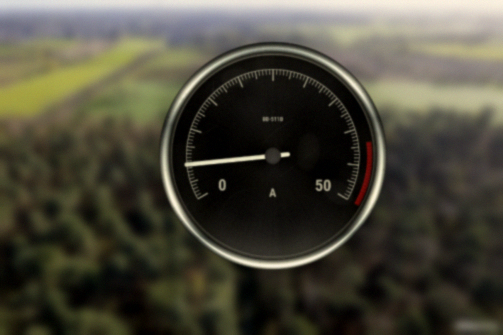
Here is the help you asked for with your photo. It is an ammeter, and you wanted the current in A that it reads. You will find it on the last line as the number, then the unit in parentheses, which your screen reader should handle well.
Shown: 5 (A)
